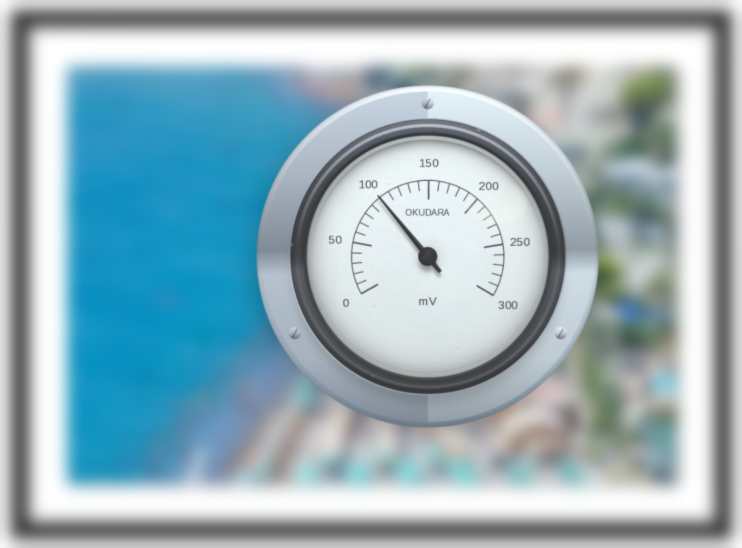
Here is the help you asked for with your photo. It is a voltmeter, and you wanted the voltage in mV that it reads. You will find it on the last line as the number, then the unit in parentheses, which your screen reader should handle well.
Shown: 100 (mV)
